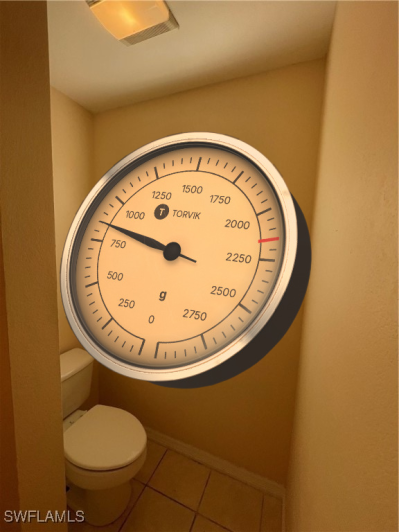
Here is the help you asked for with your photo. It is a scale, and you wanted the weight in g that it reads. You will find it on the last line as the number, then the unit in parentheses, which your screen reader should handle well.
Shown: 850 (g)
